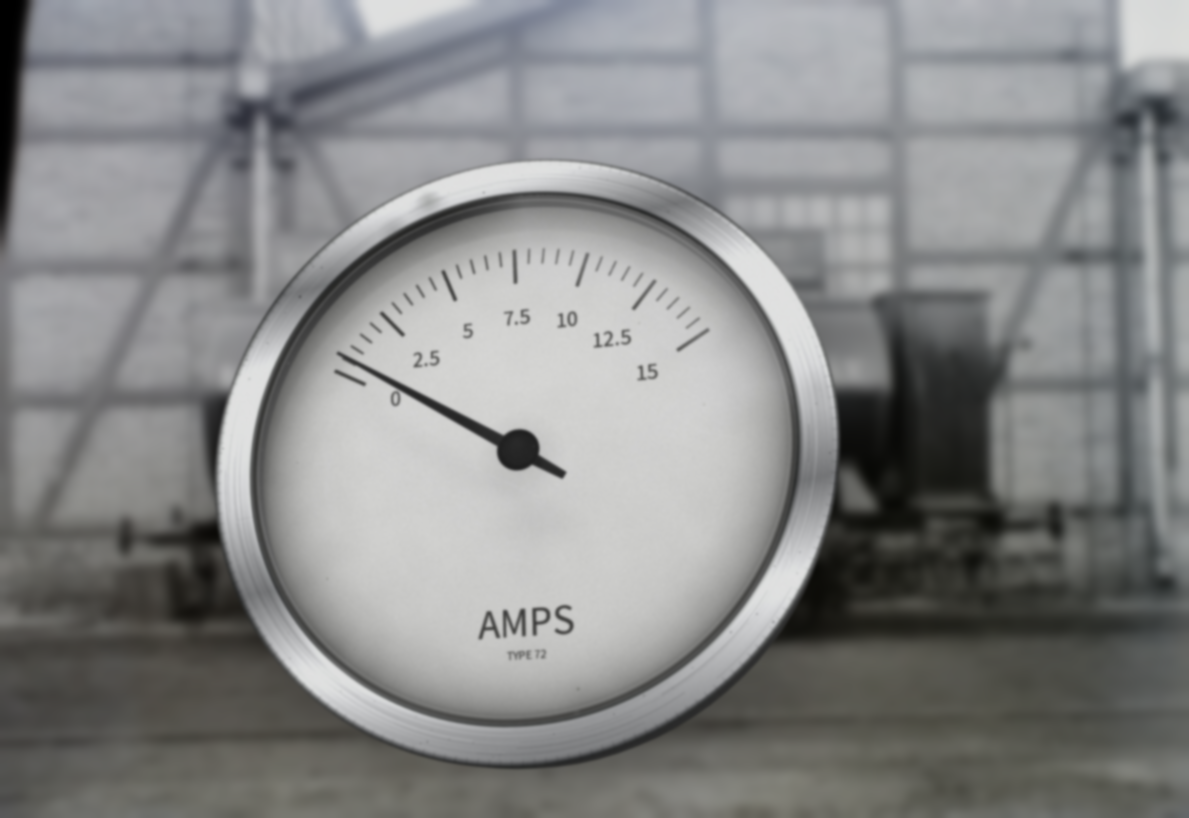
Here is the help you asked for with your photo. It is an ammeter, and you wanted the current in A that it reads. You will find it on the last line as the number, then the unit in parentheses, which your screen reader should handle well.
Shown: 0.5 (A)
